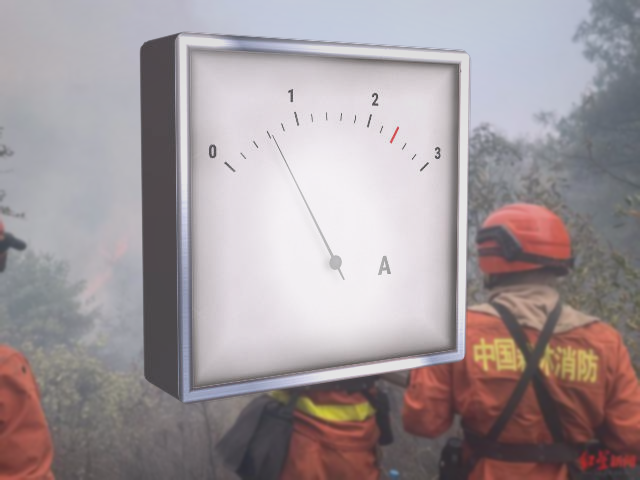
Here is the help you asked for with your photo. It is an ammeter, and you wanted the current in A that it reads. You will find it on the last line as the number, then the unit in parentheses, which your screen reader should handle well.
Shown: 0.6 (A)
